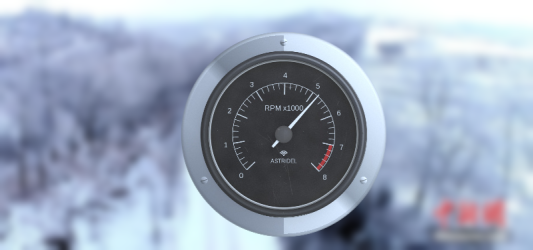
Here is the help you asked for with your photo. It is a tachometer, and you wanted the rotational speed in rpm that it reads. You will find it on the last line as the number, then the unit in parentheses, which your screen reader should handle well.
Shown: 5200 (rpm)
